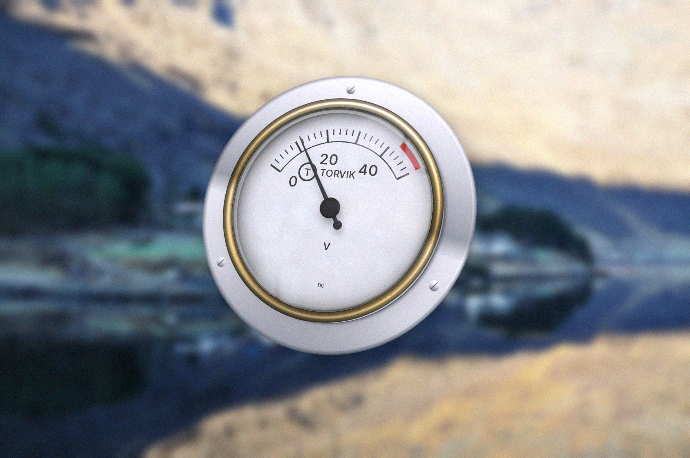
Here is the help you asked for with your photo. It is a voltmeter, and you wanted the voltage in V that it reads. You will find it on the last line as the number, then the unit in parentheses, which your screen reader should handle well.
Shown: 12 (V)
